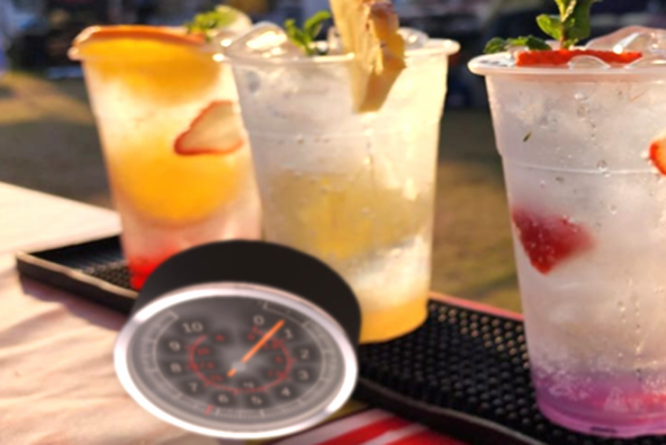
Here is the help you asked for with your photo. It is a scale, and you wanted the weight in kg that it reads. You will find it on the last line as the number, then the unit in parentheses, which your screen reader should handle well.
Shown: 0.5 (kg)
